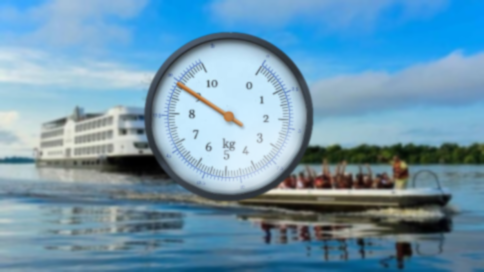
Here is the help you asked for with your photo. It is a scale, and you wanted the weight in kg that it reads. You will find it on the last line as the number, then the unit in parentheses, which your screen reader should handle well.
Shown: 9 (kg)
